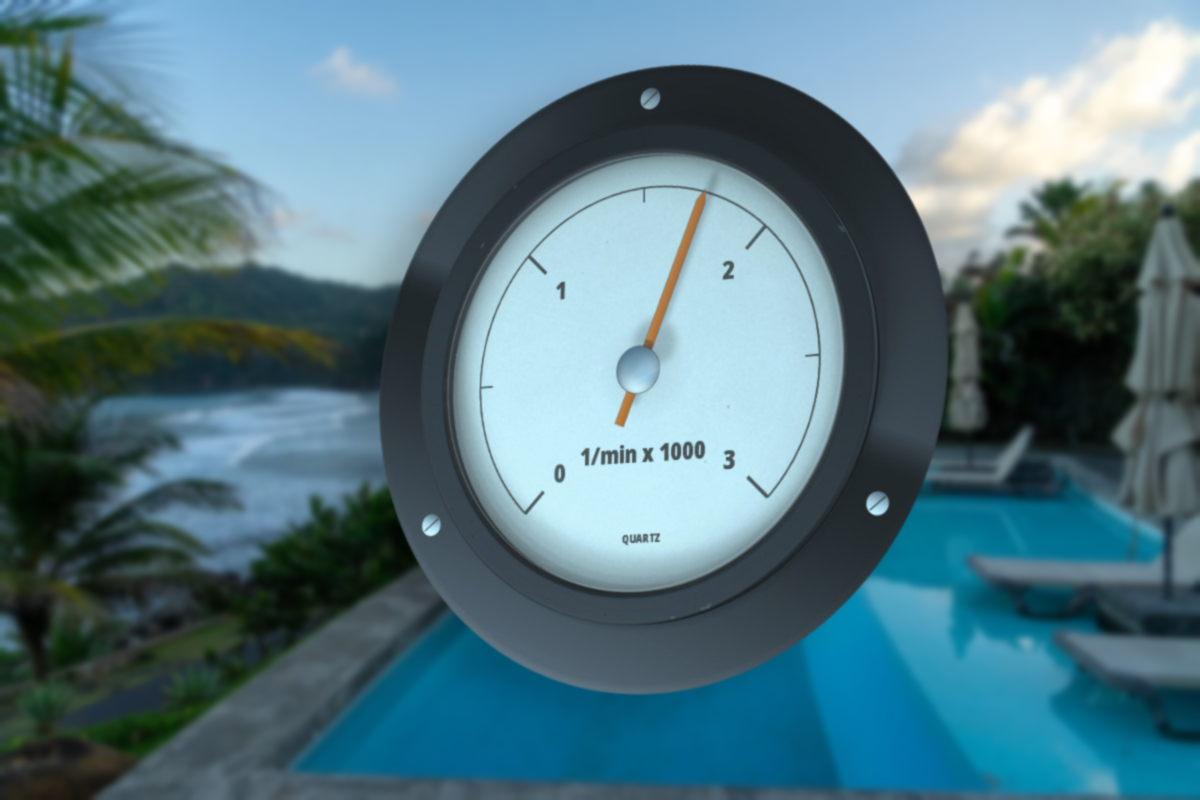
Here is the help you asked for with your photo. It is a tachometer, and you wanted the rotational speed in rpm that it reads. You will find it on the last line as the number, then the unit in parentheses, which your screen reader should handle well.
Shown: 1750 (rpm)
